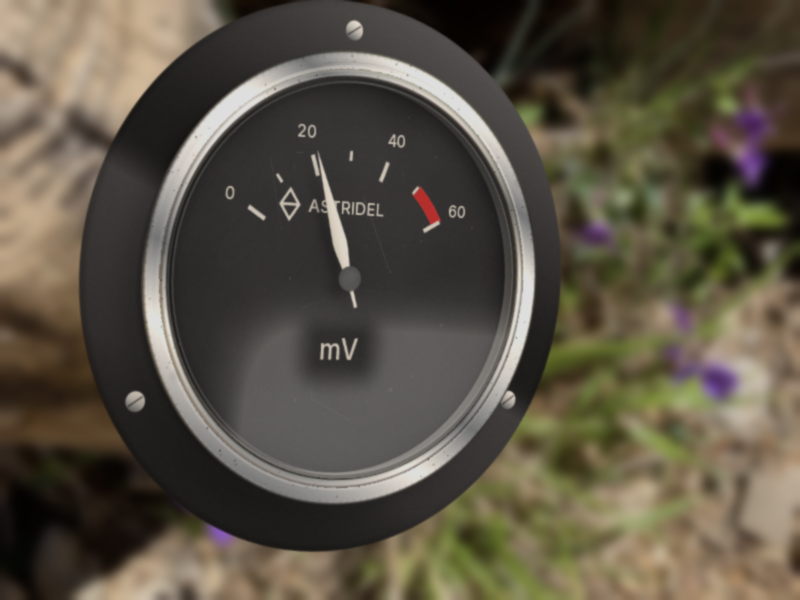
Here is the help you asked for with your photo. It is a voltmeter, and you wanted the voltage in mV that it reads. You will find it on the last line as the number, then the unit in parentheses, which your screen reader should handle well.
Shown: 20 (mV)
